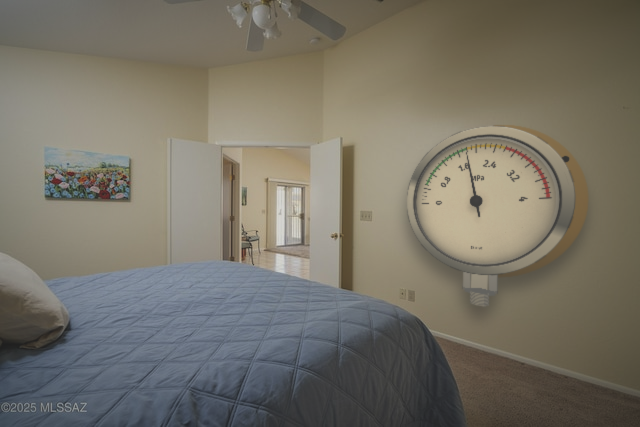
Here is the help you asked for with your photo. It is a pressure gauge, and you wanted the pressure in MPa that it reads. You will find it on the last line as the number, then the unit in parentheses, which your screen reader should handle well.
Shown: 1.8 (MPa)
